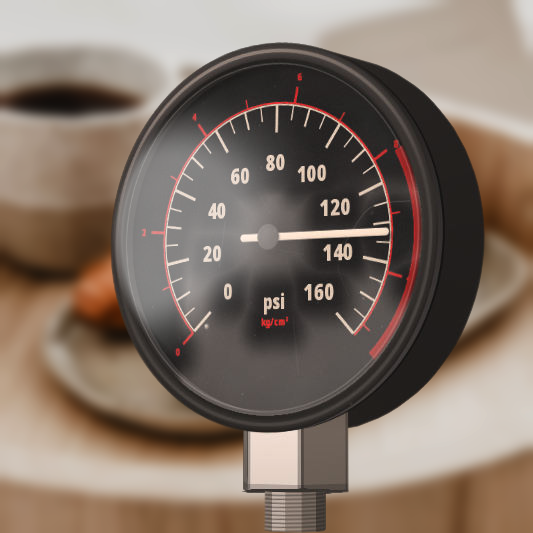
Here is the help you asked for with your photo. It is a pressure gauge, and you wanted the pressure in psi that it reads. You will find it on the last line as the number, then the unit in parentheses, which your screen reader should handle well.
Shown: 132.5 (psi)
